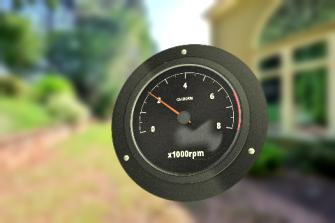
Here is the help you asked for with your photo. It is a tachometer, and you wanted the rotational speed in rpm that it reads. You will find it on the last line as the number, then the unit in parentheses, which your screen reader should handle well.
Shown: 2000 (rpm)
